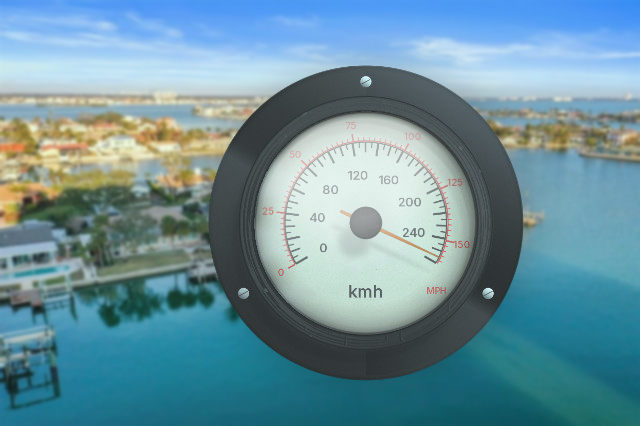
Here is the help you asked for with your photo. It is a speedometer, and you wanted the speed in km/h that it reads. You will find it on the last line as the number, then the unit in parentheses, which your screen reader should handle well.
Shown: 255 (km/h)
